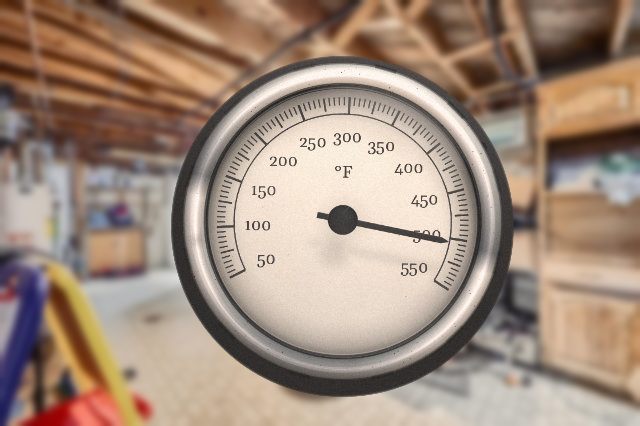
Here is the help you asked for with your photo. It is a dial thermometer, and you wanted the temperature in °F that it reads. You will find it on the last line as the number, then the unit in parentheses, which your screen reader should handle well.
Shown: 505 (°F)
